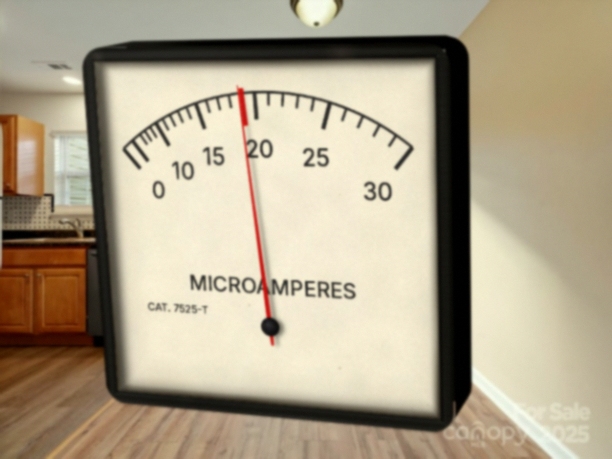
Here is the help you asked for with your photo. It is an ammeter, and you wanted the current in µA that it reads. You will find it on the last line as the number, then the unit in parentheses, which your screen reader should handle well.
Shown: 19 (µA)
